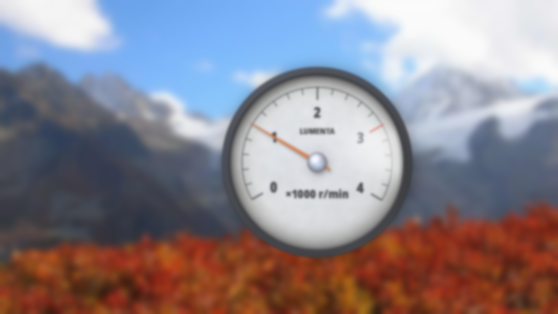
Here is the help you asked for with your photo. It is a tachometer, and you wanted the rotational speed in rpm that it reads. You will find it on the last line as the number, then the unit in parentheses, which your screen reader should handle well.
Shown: 1000 (rpm)
